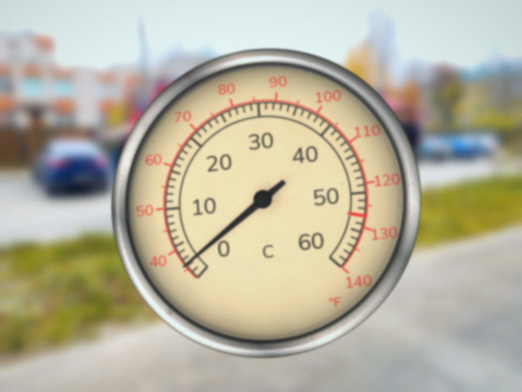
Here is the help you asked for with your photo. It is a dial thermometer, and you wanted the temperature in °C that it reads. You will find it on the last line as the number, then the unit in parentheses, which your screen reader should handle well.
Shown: 2 (°C)
